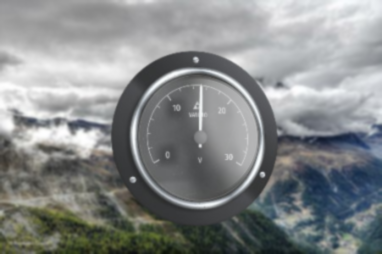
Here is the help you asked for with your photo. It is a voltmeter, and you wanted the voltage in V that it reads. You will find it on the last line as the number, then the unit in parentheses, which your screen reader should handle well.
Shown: 15 (V)
